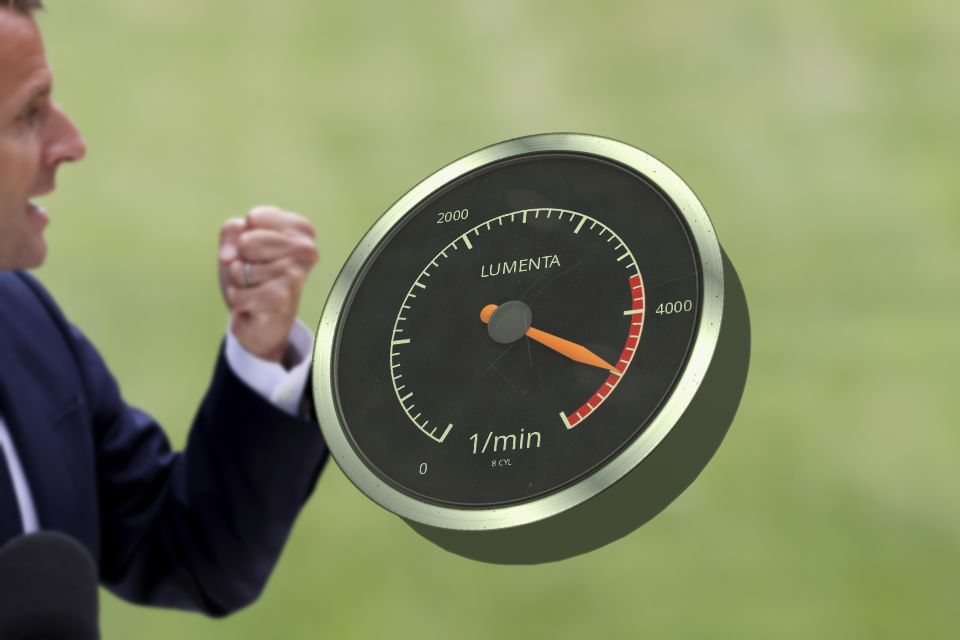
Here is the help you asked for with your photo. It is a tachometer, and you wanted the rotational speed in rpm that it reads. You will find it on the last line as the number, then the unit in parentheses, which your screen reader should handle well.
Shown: 4500 (rpm)
